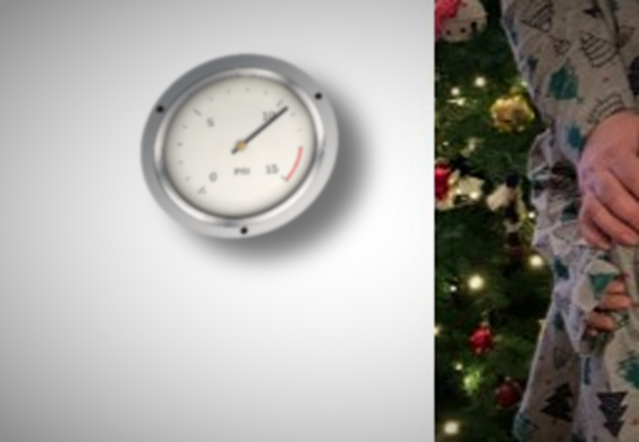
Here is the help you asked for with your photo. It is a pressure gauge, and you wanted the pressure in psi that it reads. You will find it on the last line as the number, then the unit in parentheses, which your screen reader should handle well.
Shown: 10.5 (psi)
